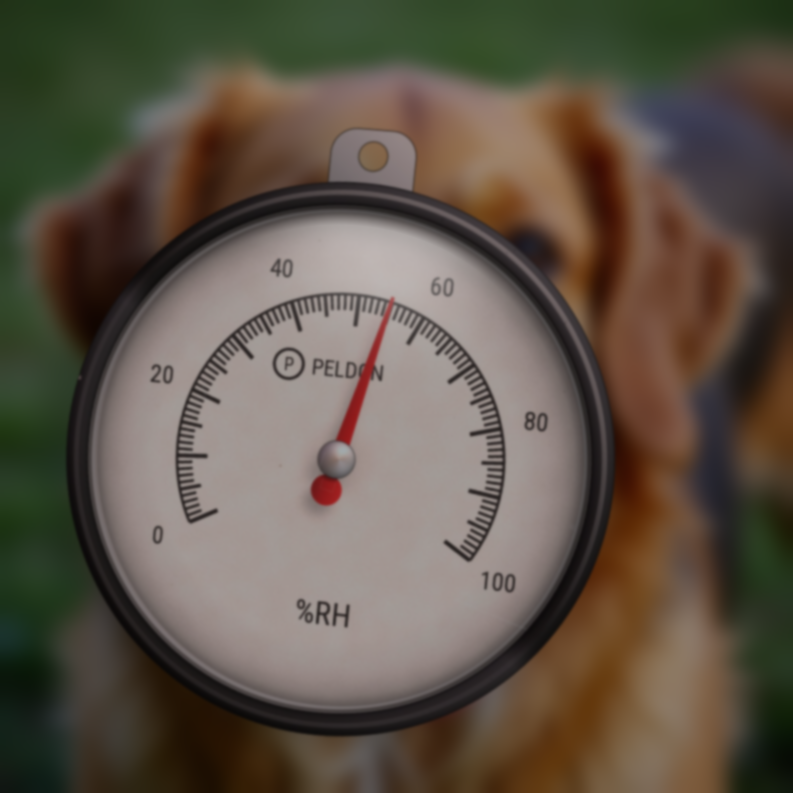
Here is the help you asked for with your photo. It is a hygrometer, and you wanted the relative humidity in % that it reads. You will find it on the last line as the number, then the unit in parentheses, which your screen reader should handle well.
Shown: 55 (%)
